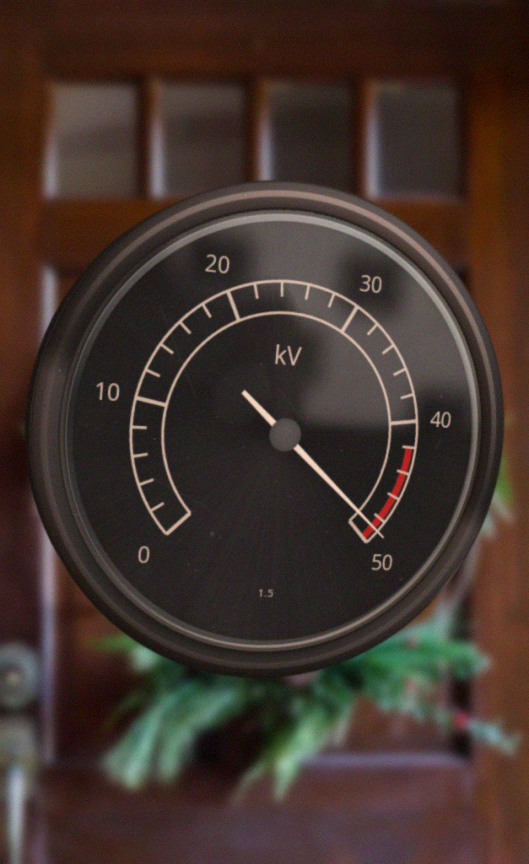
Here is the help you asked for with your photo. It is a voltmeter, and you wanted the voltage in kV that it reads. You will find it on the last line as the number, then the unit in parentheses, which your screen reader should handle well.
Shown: 49 (kV)
